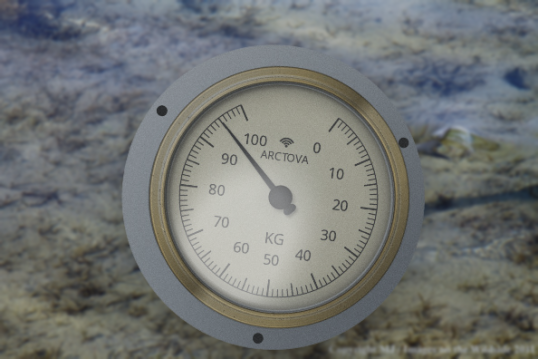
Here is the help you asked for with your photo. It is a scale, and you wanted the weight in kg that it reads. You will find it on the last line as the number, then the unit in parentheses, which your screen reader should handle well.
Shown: 95 (kg)
